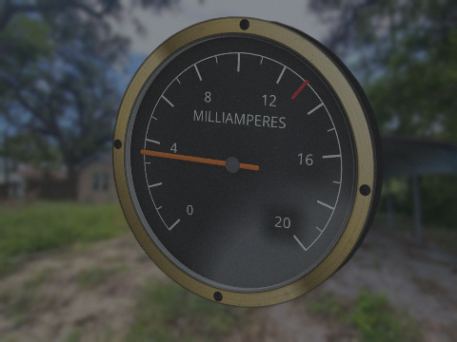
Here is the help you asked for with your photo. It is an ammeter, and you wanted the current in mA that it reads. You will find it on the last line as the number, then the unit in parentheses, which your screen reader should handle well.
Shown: 3.5 (mA)
